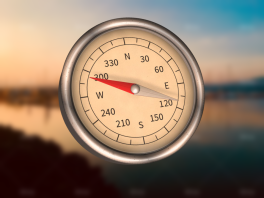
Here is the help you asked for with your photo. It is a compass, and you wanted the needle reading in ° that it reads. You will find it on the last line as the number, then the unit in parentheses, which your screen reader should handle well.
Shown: 292.5 (°)
